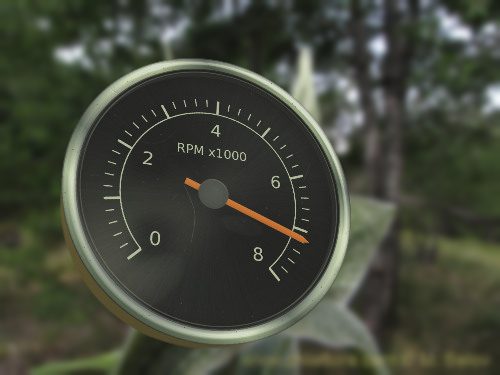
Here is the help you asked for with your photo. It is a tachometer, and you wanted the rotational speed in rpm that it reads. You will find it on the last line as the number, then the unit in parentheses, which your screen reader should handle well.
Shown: 7200 (rpm)
